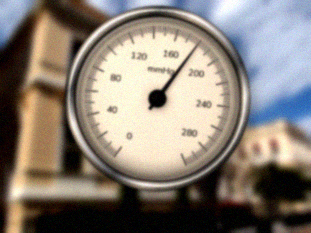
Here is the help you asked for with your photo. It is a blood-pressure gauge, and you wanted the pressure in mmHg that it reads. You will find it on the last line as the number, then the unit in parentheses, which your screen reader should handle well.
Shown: 180 (mmHg)
